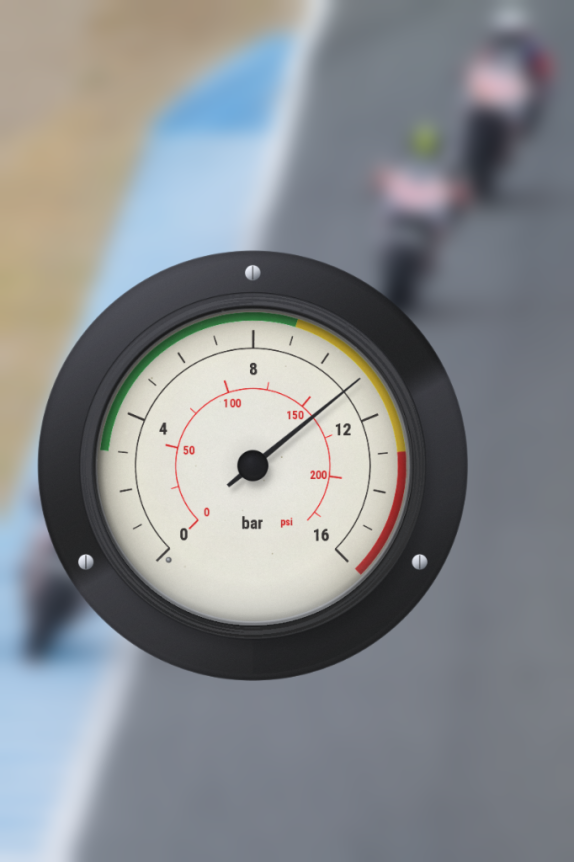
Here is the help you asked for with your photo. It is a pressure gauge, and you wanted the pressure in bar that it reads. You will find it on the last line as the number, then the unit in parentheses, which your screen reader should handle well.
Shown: 11 (bar)
